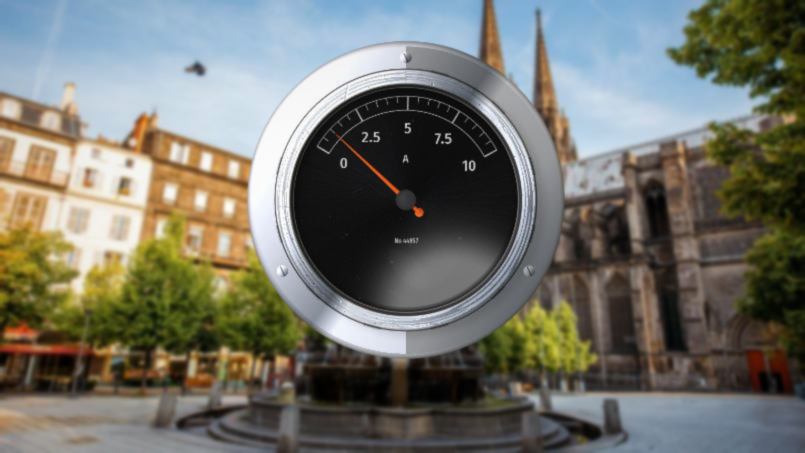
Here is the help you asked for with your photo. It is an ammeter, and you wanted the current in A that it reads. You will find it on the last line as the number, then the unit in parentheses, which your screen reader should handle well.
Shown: 1 (A)
